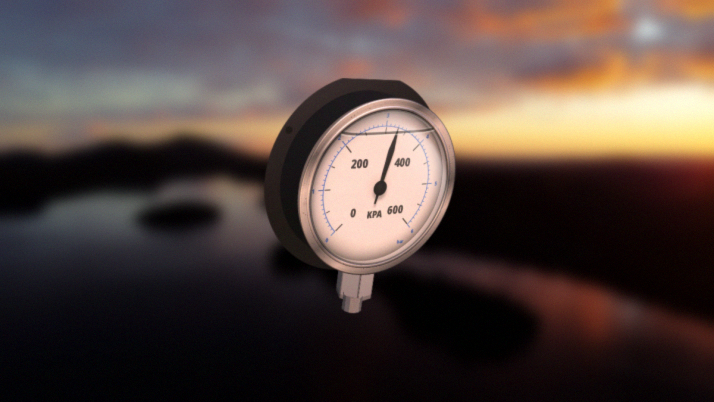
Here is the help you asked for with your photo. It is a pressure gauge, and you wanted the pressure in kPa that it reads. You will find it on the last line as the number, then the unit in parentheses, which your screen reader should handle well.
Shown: 325 (kPa)
